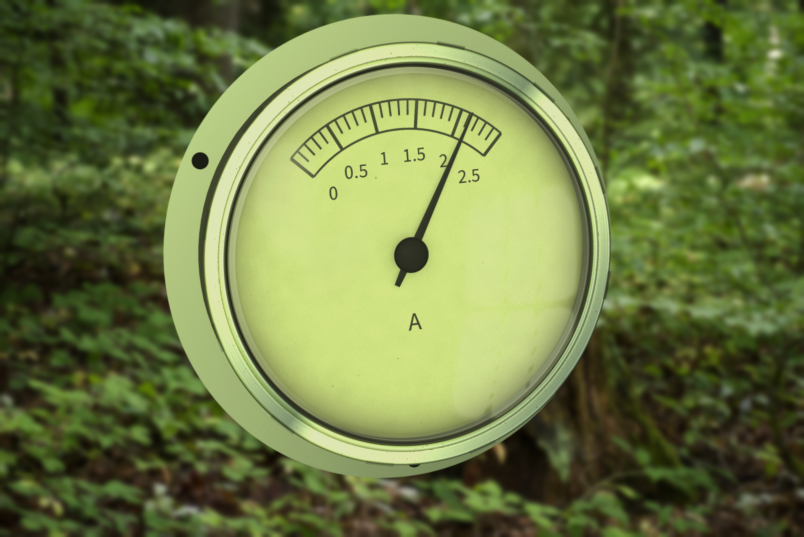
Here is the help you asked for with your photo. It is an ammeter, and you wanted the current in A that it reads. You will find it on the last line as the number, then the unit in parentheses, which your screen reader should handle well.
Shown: 2.1 (A)
